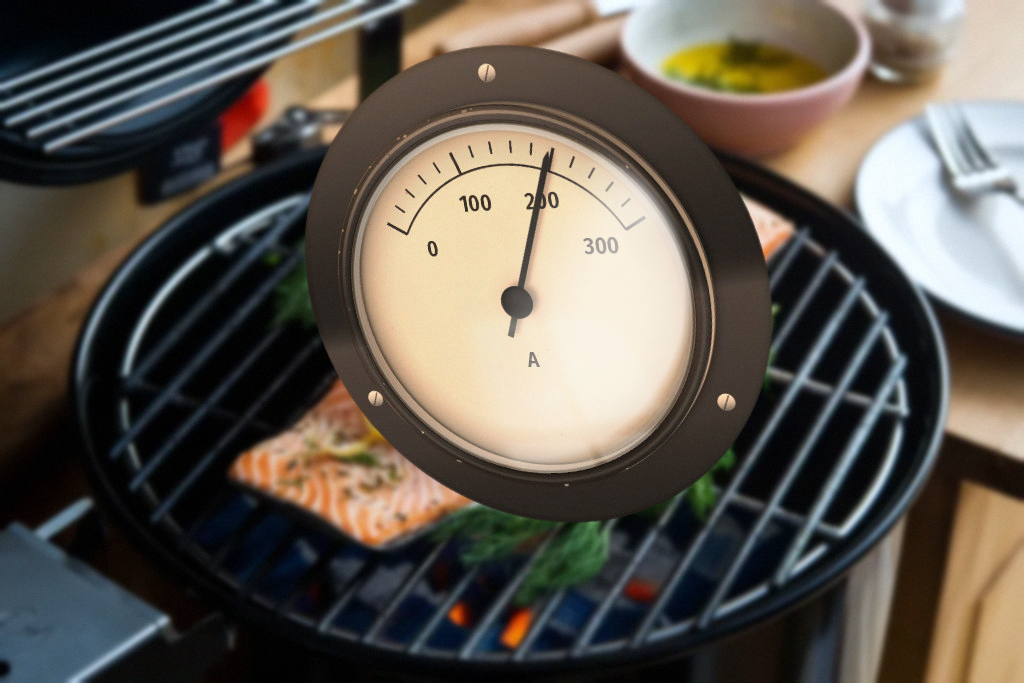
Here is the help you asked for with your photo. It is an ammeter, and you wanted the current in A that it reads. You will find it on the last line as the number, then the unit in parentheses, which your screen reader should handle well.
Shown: 200 (A)
